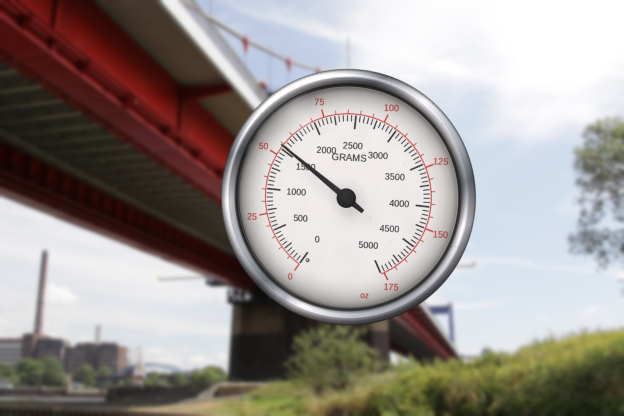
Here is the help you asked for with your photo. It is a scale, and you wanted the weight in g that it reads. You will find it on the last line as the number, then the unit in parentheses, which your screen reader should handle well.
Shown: 1550 (g)
